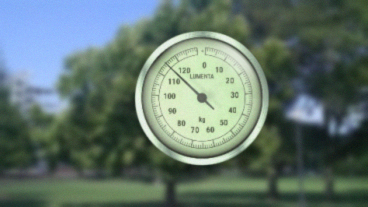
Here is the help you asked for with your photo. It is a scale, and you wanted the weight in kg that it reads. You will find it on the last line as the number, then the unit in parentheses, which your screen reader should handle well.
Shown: 115 (kg)
